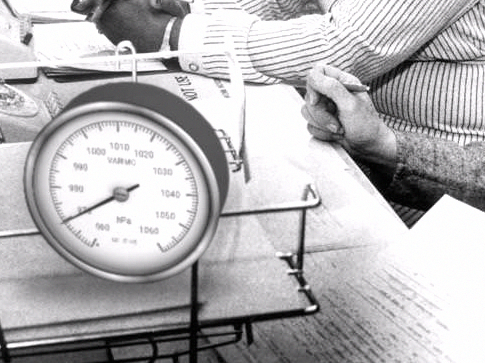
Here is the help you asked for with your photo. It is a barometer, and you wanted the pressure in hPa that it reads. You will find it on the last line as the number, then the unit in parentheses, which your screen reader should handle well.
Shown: 970 (hPa)
